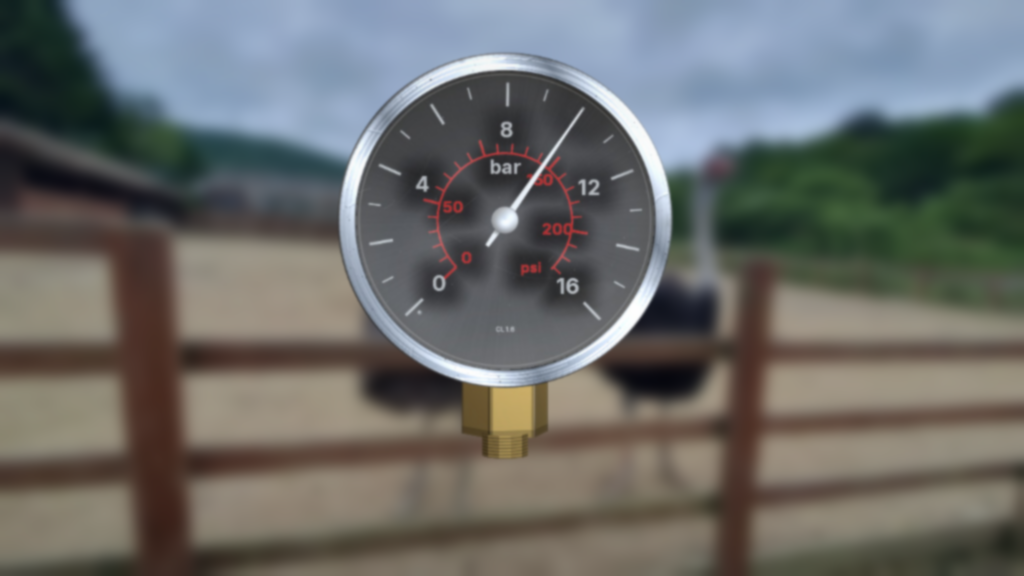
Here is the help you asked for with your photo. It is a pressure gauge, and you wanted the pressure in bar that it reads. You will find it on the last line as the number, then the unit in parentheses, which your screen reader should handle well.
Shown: 10 (bar)
